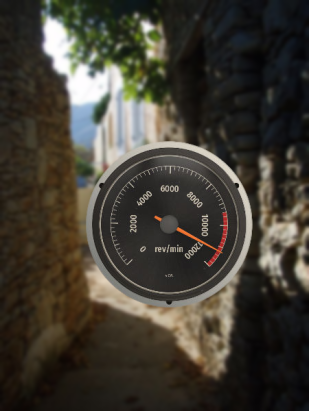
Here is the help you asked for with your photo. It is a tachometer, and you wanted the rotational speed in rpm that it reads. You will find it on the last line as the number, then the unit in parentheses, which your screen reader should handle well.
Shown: 11200 (rpm)
